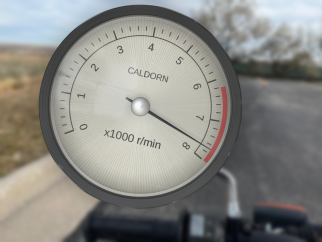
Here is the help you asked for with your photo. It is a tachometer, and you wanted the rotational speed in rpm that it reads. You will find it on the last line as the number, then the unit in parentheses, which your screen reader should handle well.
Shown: 7700 (rpm)
